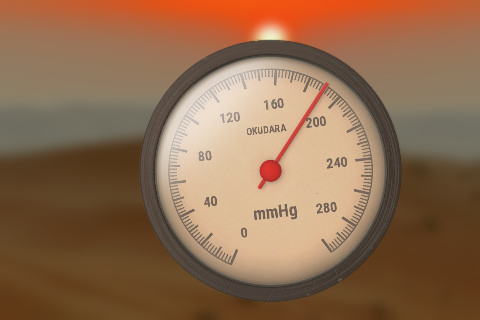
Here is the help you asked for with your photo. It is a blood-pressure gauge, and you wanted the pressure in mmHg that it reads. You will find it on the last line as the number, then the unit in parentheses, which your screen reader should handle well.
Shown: 190 (mmHg)
